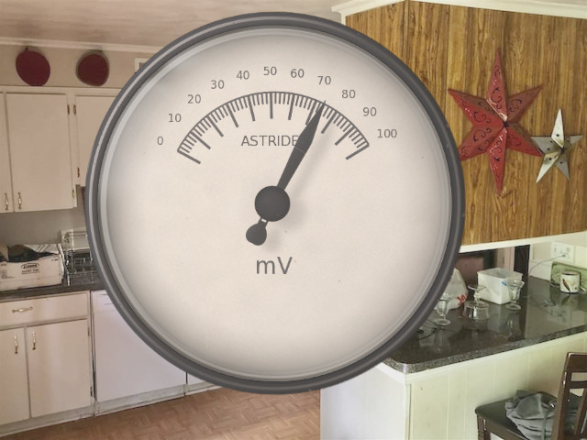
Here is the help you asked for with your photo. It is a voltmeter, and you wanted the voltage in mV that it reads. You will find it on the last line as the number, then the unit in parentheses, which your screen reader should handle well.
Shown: 74 (mV)
